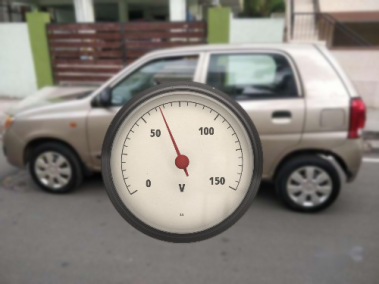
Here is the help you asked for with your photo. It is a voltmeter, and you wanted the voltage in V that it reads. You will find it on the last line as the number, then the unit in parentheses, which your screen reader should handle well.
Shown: 62.5 (V)
